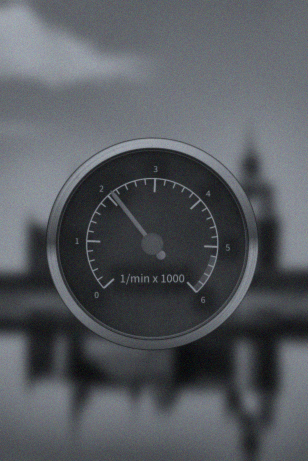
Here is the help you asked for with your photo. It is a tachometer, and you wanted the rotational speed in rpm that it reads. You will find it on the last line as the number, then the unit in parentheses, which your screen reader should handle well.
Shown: 2100 (rpm)
